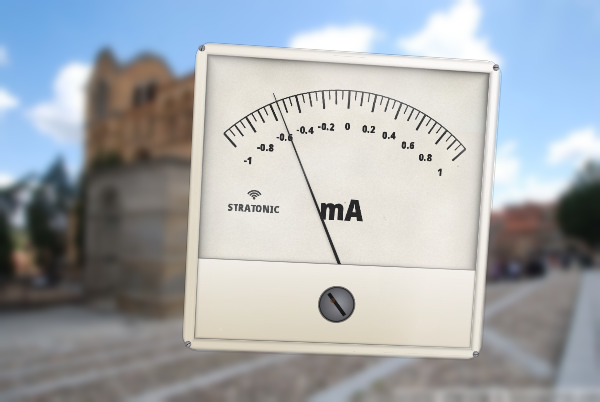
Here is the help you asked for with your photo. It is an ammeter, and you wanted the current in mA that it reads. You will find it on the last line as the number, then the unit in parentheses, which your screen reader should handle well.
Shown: -0.55 (mA)
